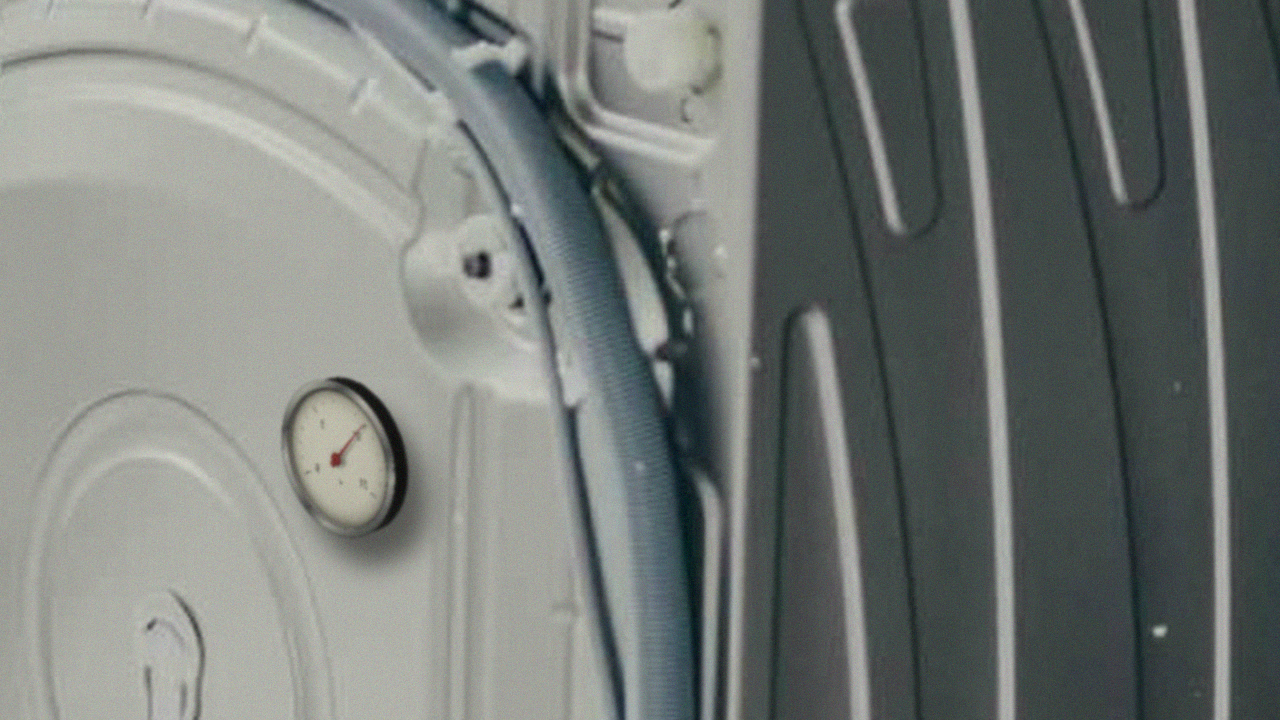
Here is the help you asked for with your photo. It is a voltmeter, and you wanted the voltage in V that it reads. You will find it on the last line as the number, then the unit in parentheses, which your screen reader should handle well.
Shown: 10 (V)
